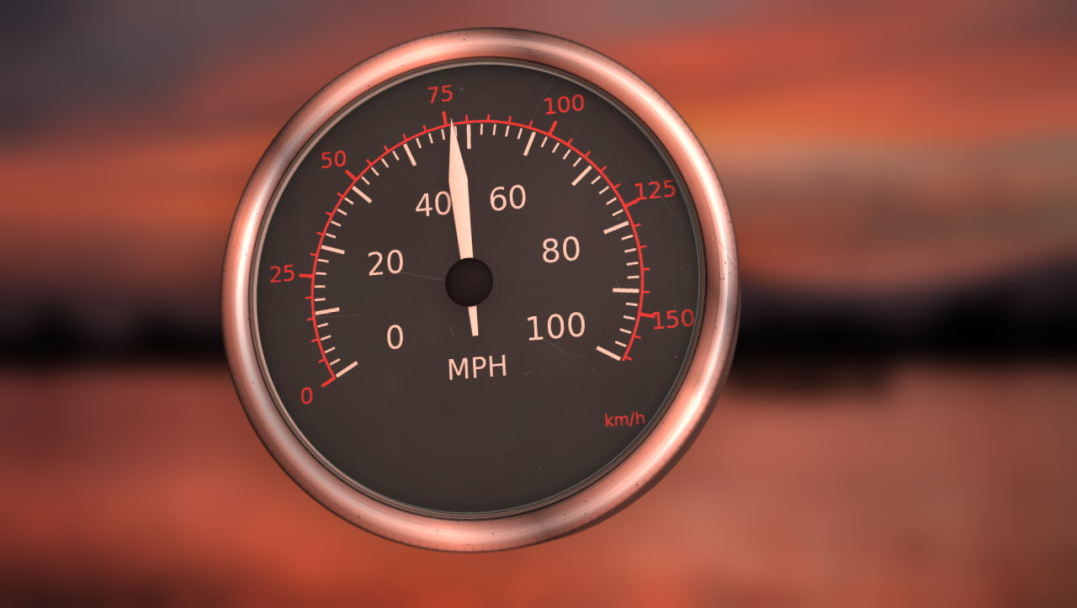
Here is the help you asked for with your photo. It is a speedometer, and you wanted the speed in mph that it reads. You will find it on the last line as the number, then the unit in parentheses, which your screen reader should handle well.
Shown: 48 (mph)
